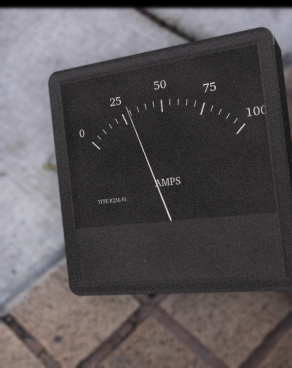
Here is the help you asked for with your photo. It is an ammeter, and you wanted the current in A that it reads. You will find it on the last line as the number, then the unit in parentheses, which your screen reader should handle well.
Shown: 30 (A)
